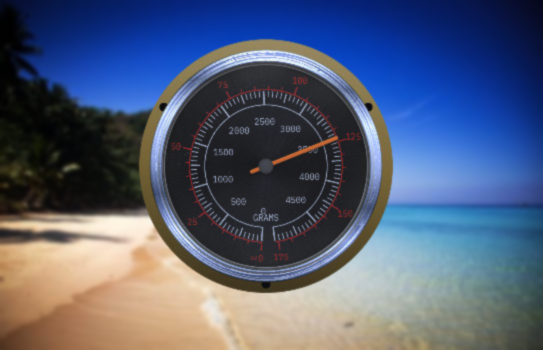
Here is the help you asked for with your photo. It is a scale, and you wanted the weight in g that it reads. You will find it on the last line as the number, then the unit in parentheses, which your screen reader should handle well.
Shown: 3500 (g)
